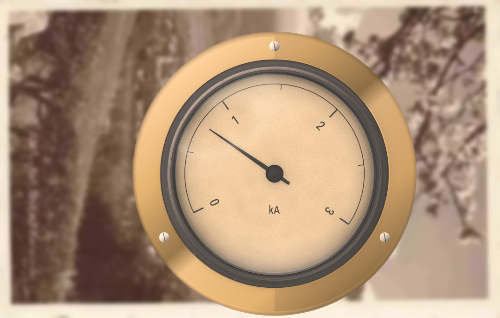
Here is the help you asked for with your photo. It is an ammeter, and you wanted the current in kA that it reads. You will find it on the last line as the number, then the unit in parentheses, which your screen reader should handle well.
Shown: 0.75 (kA)
